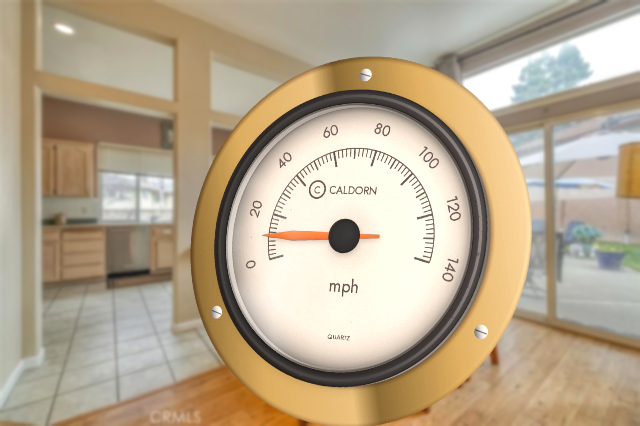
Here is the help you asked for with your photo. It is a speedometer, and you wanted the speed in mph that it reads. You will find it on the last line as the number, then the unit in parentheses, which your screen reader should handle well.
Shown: 10 (mph)
